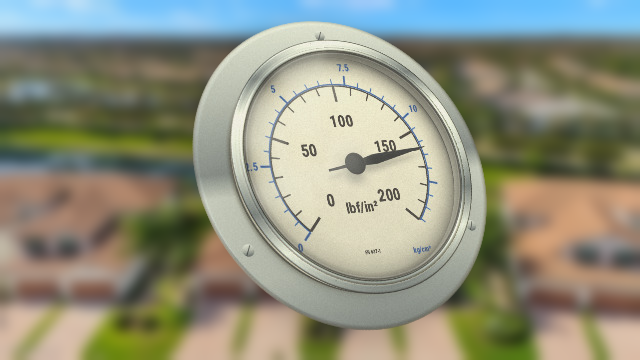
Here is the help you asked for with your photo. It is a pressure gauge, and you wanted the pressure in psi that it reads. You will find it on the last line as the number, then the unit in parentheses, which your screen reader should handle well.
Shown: 160 (psi)
